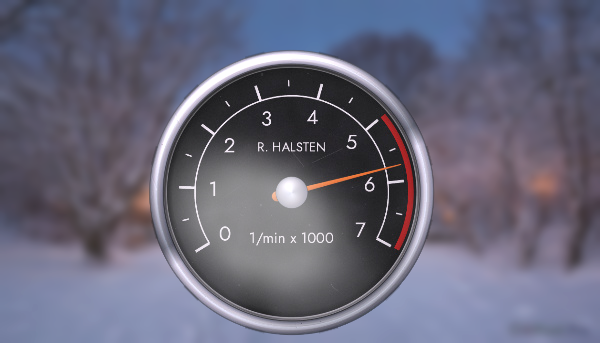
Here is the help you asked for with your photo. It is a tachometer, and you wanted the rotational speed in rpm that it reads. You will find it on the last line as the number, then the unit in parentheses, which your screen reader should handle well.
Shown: 5750 (rpm)
